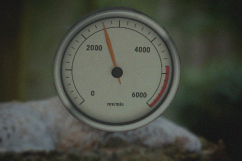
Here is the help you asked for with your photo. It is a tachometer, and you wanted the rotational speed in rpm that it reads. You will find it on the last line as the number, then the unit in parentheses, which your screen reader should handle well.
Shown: 2600 (rpm)
